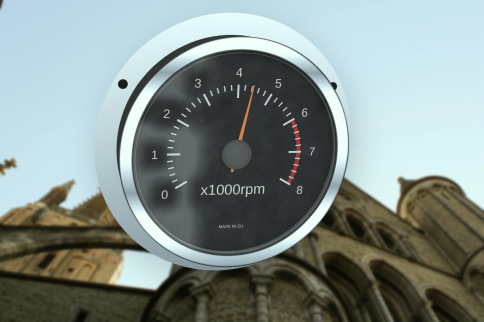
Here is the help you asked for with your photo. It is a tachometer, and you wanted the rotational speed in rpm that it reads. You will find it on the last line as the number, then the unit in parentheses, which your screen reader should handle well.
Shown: 4400 (rpm)
